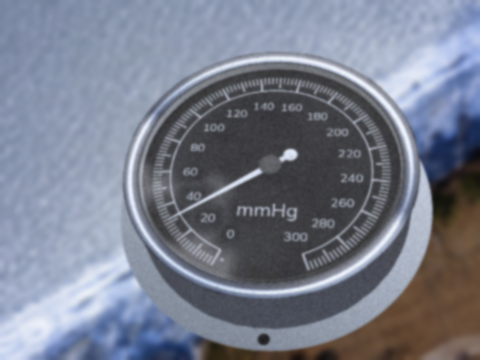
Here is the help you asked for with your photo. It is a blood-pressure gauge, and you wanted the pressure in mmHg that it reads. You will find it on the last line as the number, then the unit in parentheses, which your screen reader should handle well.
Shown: 30 (mmHg)
